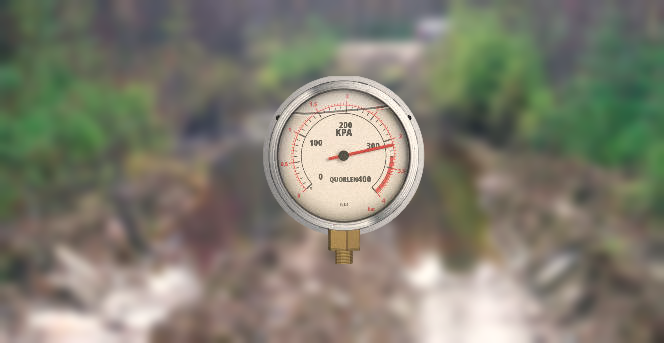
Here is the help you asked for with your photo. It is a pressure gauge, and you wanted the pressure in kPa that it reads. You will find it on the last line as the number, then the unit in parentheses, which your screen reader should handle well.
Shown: 310 (kPa)
